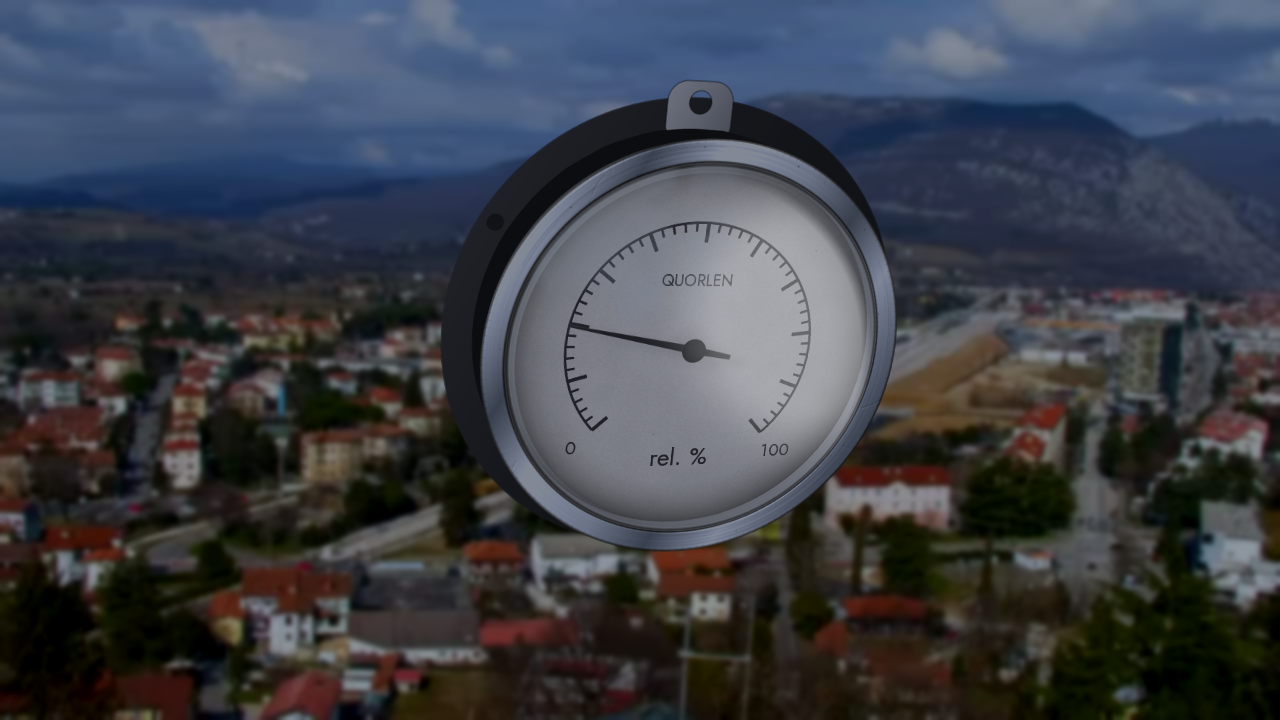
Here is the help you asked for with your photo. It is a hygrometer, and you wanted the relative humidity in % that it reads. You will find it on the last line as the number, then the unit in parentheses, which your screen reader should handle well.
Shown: 20 (%)
